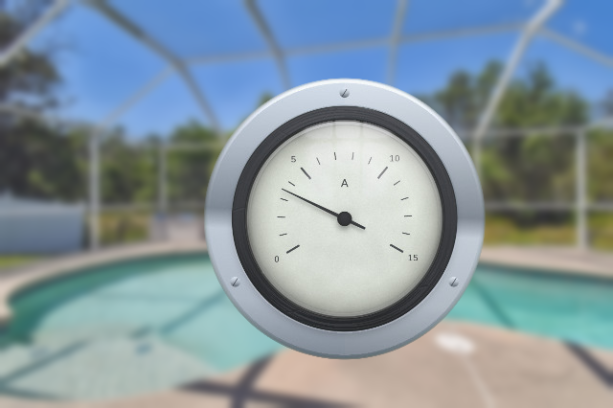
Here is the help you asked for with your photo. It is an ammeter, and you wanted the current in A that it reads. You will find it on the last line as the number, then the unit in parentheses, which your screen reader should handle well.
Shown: 3.5 (A)
